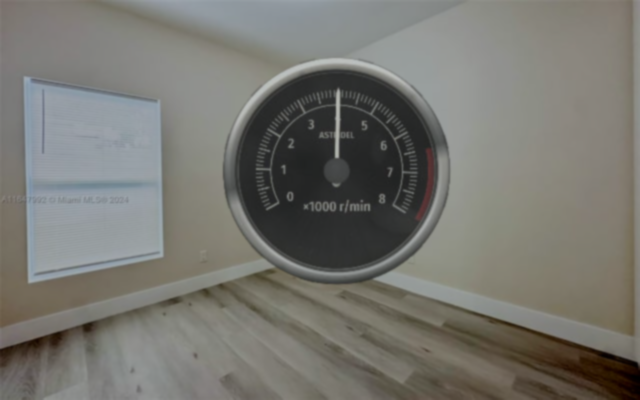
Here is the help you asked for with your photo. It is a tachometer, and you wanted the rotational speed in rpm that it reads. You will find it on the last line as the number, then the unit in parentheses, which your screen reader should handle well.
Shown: 4000 (rpm)
